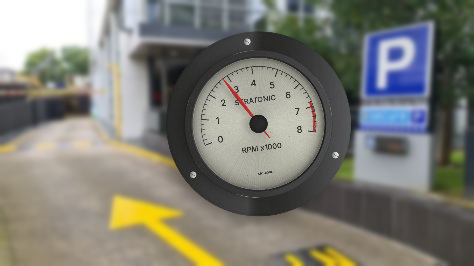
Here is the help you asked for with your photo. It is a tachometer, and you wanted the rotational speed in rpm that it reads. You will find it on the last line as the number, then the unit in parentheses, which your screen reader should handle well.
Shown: 2800 (rpm)
